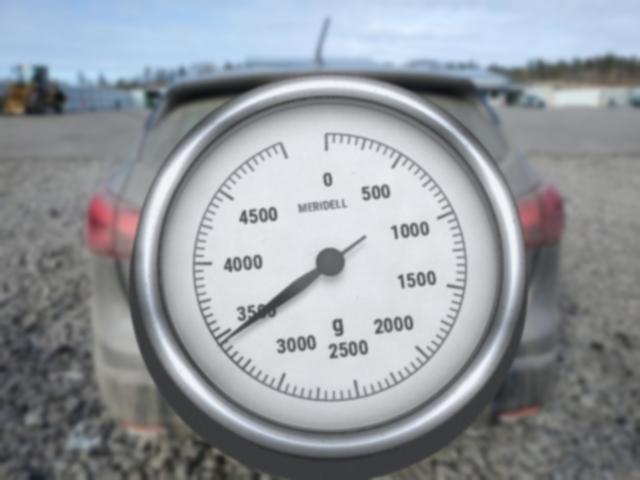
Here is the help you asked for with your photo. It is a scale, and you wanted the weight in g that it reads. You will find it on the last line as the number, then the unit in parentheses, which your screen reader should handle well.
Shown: 3450 (g)
